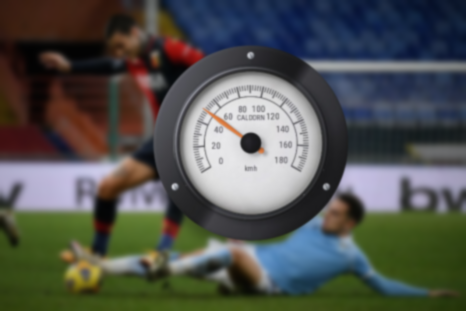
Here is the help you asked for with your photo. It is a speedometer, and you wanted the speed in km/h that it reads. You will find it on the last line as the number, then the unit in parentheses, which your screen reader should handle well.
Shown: 50 (km/h)
